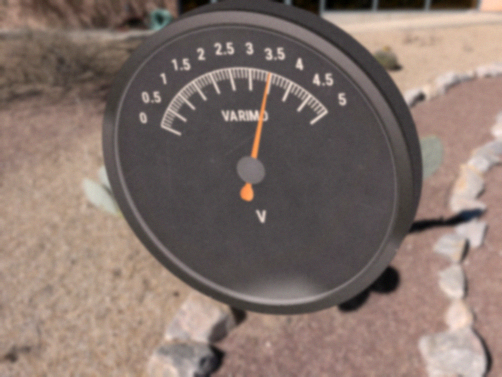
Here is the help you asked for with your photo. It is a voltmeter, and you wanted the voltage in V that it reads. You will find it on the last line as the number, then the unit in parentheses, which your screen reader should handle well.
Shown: 3.5 (V)
